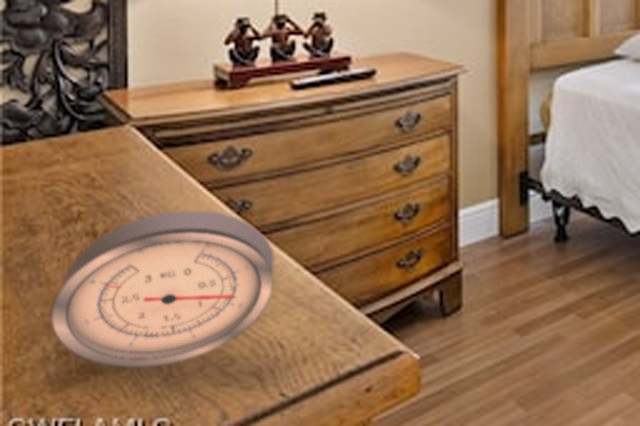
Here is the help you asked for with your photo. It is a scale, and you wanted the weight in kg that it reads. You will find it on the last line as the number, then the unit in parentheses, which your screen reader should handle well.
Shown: 0.75 (kg)
